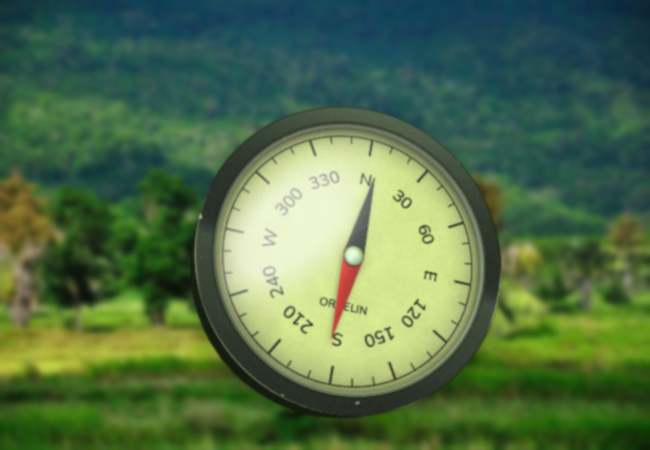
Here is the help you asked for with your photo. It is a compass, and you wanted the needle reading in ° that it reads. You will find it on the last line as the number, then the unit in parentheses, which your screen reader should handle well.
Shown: 185 (°)
